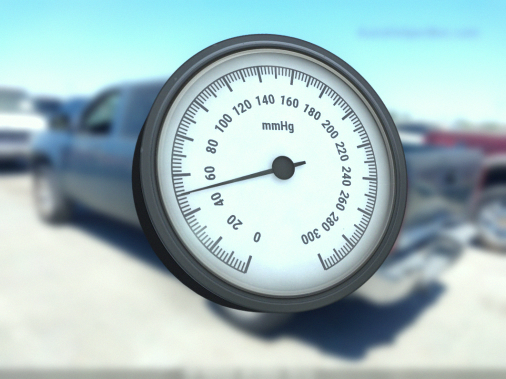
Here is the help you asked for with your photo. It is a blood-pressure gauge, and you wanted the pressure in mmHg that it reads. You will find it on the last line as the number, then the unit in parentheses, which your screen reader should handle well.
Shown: 50 (mmHg)
